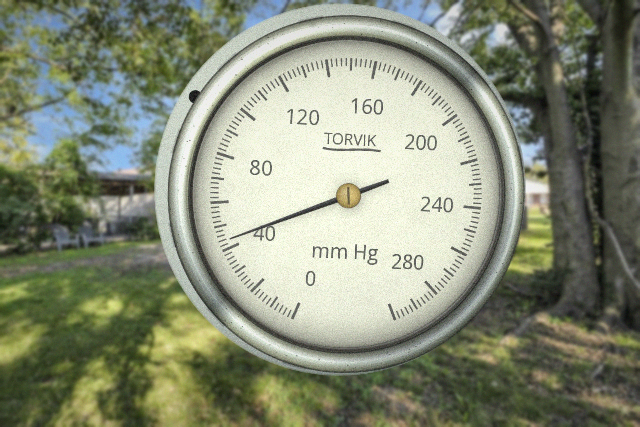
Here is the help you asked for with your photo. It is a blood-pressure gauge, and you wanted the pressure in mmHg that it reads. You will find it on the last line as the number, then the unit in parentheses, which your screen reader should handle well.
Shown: 44 (mmHg)
